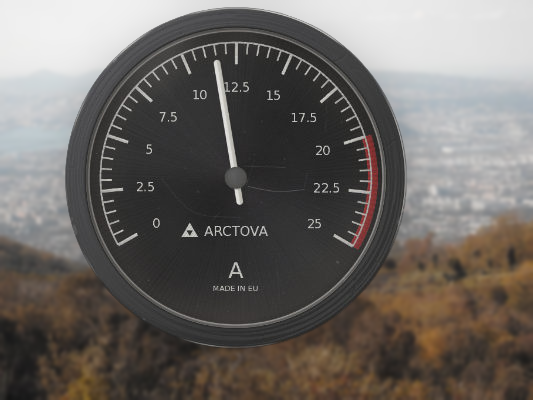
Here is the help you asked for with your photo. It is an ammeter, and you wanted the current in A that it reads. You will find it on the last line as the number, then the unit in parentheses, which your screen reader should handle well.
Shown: 11.5 (A)
